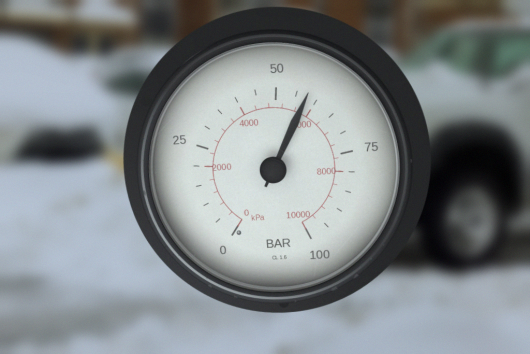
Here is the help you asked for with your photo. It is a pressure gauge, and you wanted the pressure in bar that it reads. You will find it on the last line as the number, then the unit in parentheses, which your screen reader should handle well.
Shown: 57.5 (bar)
